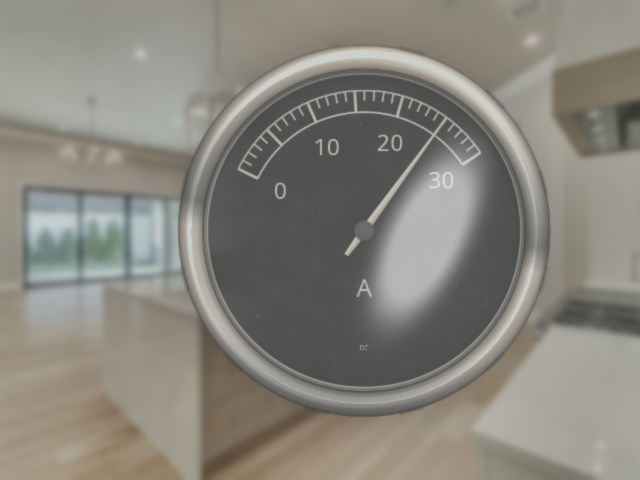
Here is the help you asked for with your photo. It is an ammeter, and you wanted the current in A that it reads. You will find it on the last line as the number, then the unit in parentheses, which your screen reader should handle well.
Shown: 25 (A)
